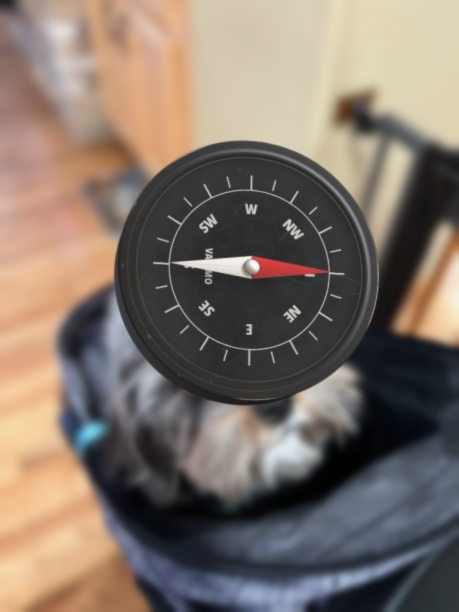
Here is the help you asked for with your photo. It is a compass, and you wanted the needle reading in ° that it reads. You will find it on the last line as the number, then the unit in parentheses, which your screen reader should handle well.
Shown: 0 (°)
